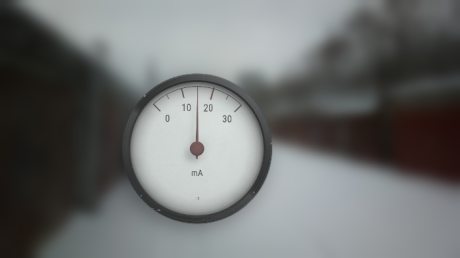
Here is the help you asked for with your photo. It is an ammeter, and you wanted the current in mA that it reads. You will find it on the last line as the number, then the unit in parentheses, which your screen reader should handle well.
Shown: 15 (mA)
